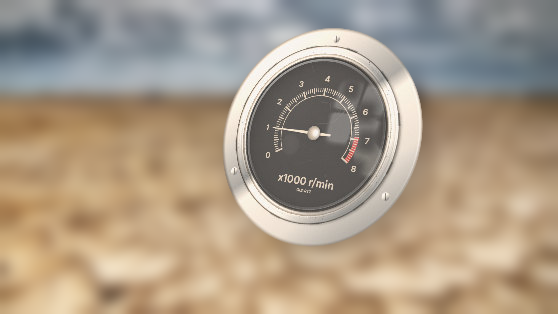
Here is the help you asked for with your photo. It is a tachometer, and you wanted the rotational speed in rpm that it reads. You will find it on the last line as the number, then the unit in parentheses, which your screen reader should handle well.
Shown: 1000 (rpm)
